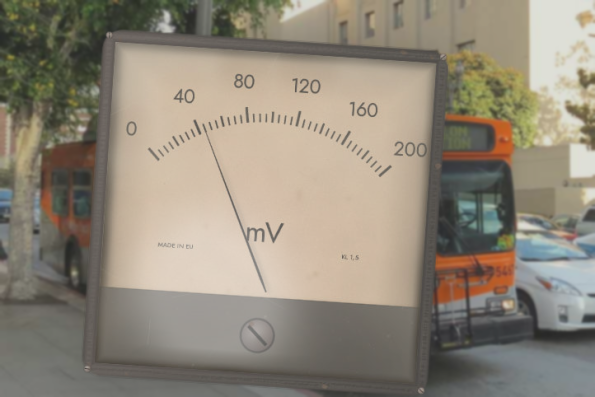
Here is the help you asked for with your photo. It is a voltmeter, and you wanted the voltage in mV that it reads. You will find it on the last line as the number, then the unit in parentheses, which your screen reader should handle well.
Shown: 45 (mV)
